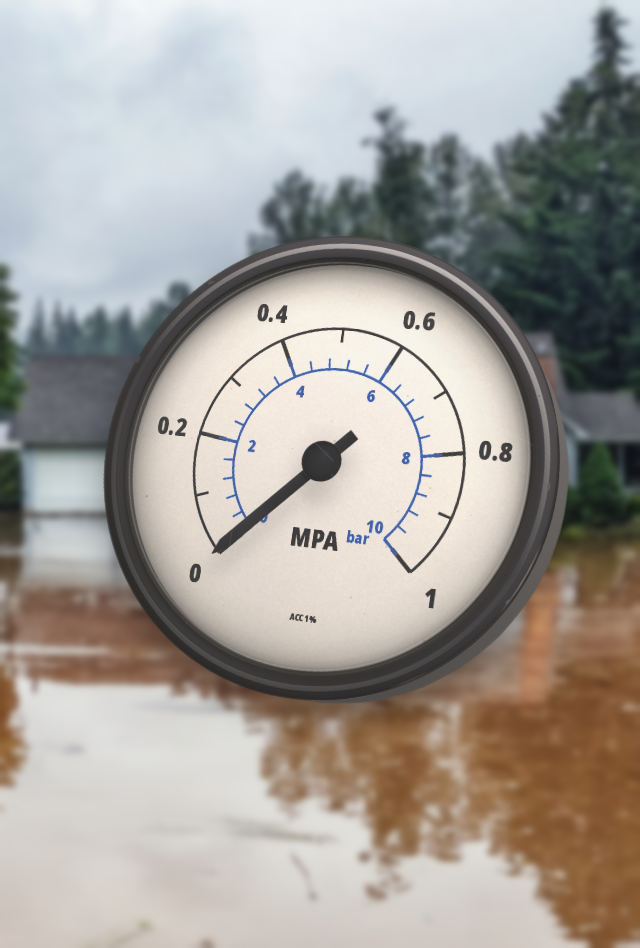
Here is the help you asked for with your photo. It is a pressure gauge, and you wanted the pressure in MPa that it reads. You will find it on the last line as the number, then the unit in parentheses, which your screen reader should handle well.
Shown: 0 (MPa)
